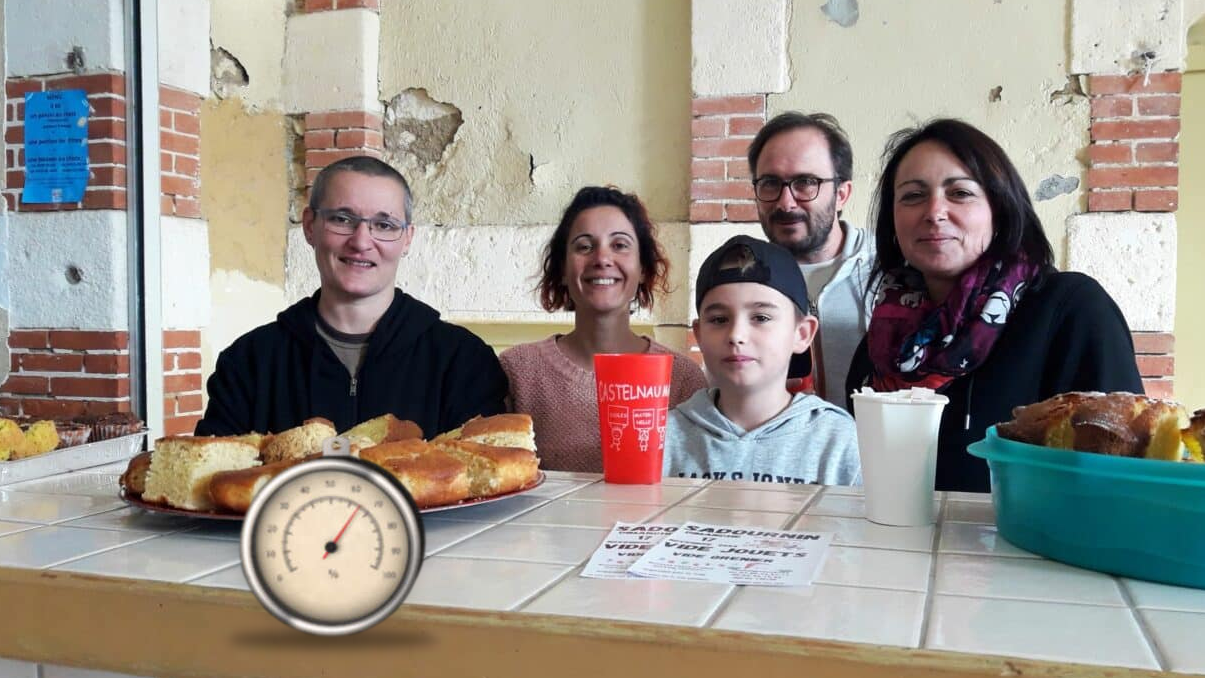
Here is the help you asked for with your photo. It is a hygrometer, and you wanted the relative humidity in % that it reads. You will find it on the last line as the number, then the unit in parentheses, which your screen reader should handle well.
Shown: 65 (%)
